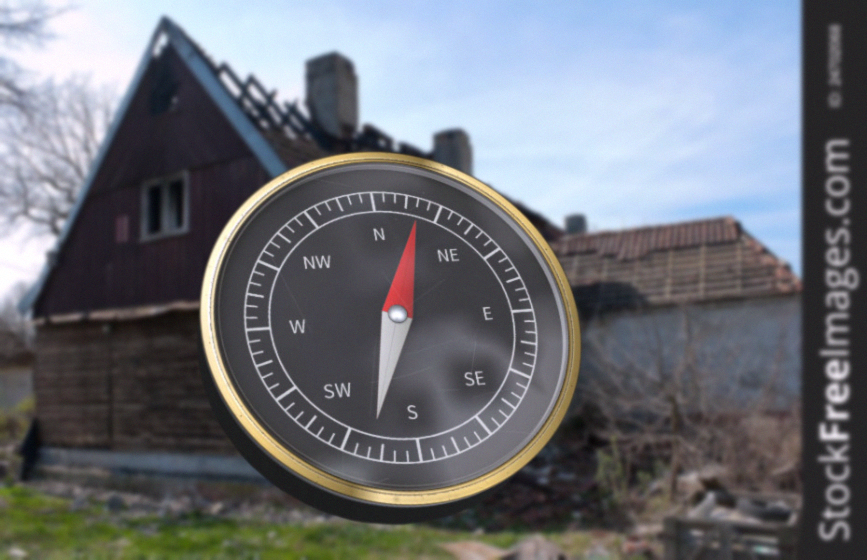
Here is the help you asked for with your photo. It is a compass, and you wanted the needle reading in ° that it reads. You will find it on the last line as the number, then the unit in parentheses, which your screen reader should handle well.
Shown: 20 (°)
